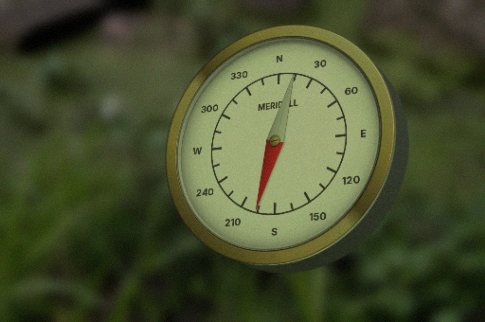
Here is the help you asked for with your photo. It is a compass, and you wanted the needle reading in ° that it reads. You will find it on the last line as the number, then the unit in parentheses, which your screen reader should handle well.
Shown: 195 (°)
